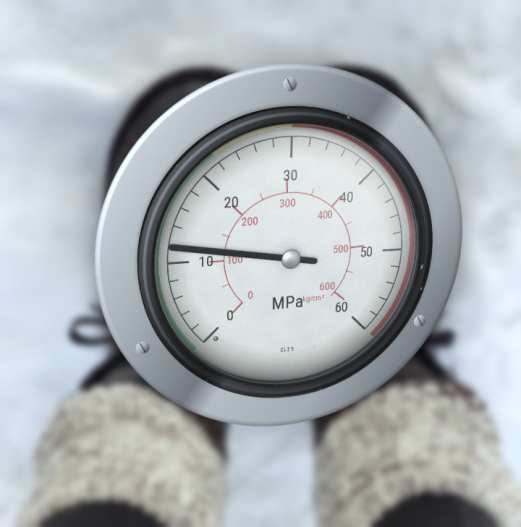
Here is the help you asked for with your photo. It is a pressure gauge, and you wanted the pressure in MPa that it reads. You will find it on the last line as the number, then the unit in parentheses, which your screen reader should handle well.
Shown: 12 (MPa)
